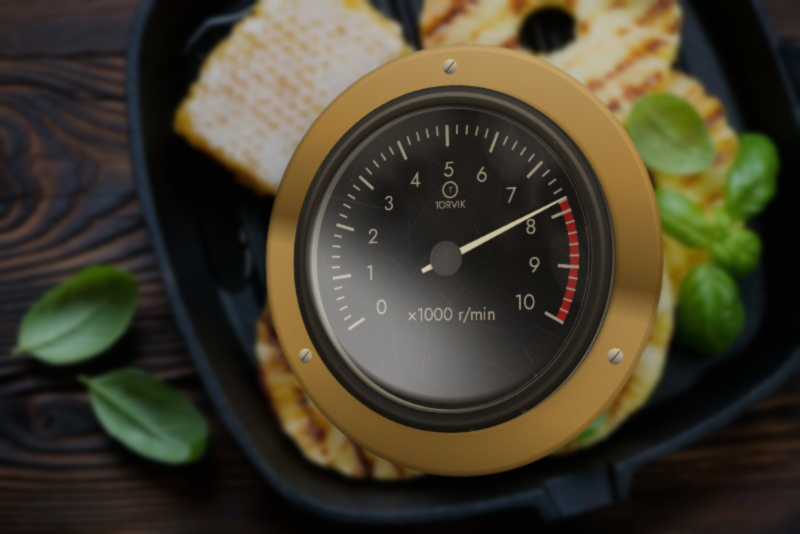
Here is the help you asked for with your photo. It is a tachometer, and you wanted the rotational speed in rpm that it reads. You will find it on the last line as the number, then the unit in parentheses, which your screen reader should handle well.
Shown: 7800 (rpm)
